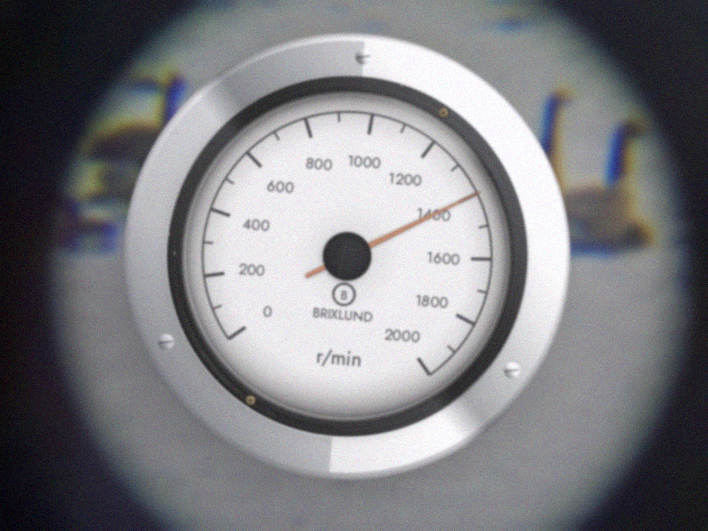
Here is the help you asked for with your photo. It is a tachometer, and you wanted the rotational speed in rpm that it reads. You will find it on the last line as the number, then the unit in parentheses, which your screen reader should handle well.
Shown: 1400 (rpm)
